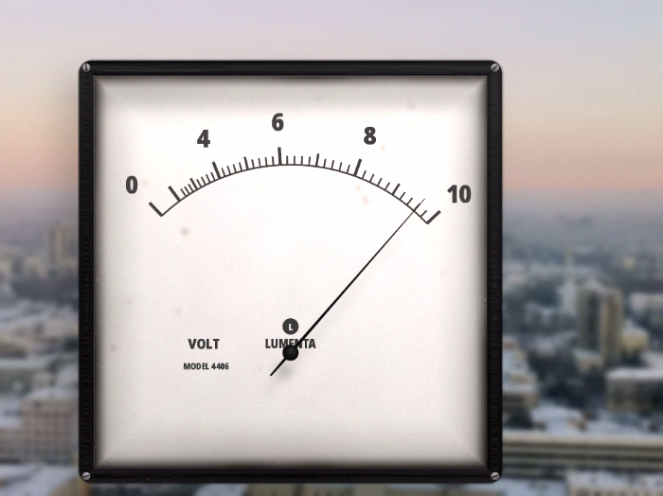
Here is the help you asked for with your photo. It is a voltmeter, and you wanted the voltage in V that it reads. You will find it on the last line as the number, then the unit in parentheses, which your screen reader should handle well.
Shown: 9.6 (V)
